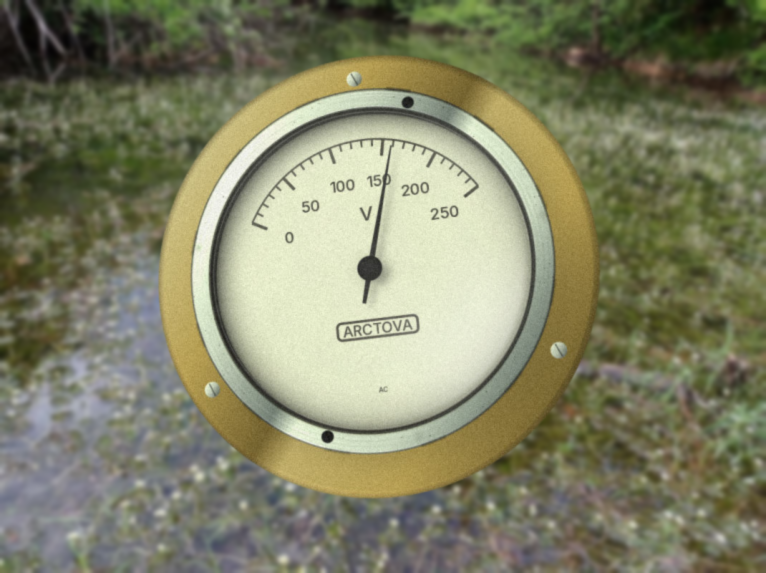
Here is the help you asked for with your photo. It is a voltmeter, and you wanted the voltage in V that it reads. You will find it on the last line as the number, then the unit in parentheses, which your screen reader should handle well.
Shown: 160 (V)
